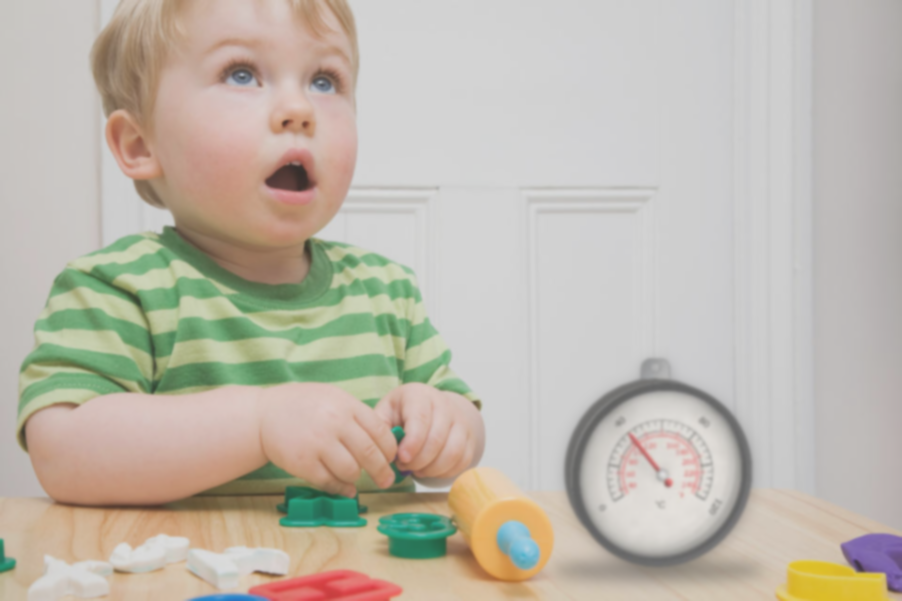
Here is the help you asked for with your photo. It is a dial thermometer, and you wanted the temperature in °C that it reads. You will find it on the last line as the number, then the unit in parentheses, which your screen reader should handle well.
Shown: 40 (°C)
